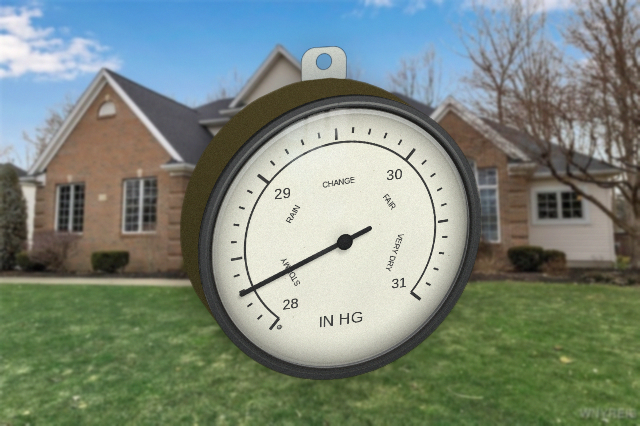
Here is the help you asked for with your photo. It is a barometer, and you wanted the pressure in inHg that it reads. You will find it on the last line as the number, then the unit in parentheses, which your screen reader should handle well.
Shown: 28.3 (inHg)
